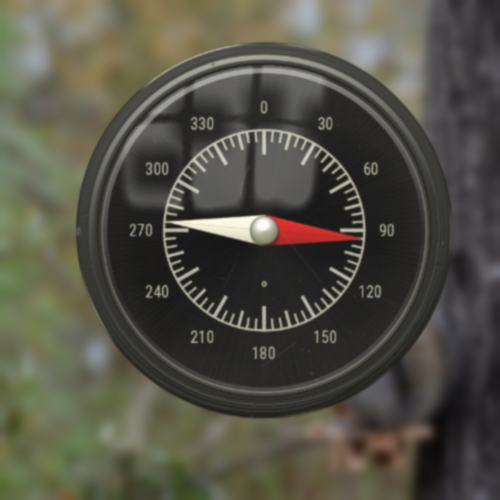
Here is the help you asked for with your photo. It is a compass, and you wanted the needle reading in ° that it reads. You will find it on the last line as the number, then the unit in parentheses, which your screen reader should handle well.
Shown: 95 (°)
